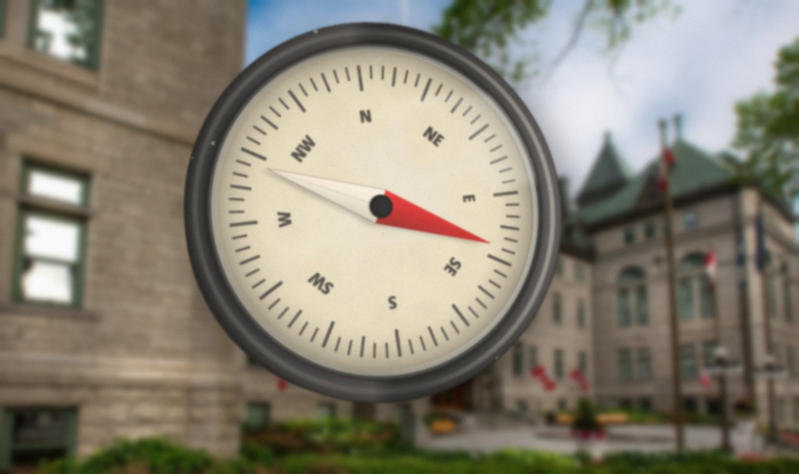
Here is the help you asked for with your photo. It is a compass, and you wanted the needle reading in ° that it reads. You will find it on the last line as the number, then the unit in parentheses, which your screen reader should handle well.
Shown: 115 (°)
